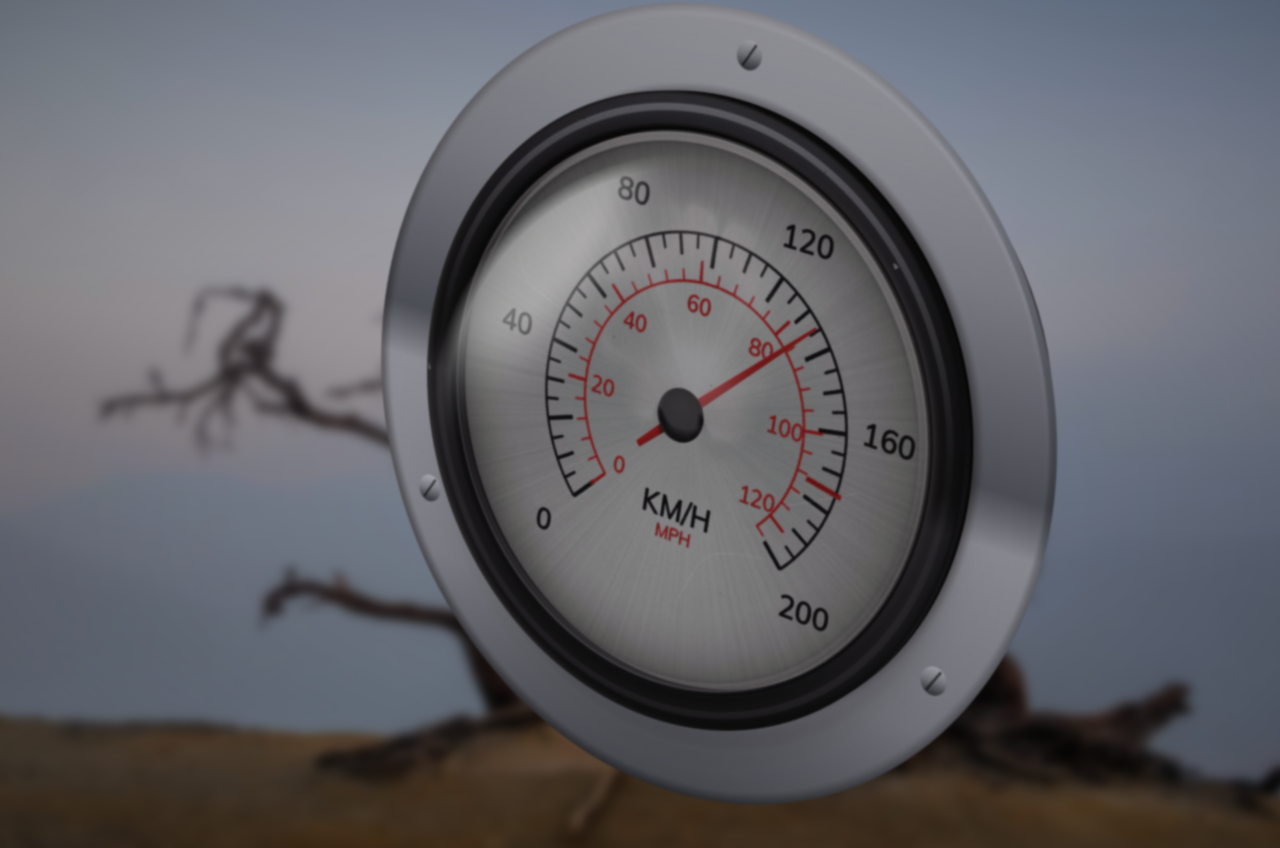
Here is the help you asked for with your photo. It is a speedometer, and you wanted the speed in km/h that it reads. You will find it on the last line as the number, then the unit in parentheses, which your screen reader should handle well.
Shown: 135 (km/h)
